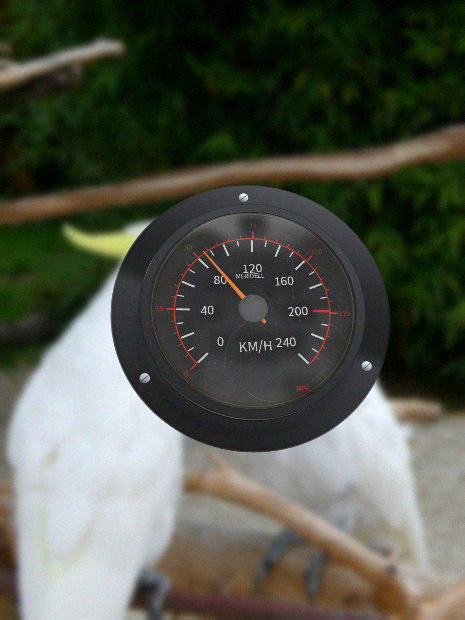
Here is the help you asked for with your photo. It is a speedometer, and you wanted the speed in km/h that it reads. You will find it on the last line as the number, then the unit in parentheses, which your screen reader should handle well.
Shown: 85 (km/h)
